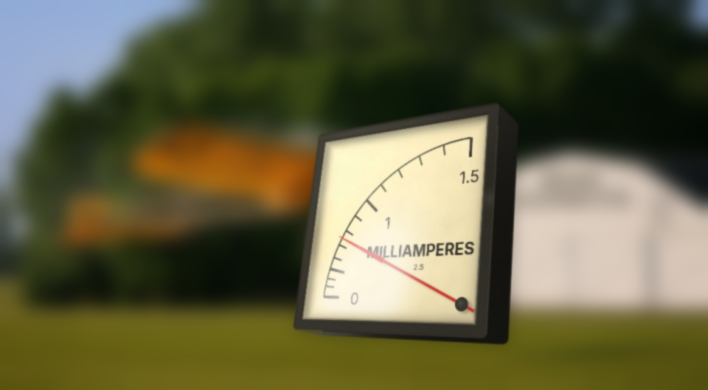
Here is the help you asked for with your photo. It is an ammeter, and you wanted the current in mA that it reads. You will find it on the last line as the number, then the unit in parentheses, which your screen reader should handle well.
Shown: 0.75 (mA)
